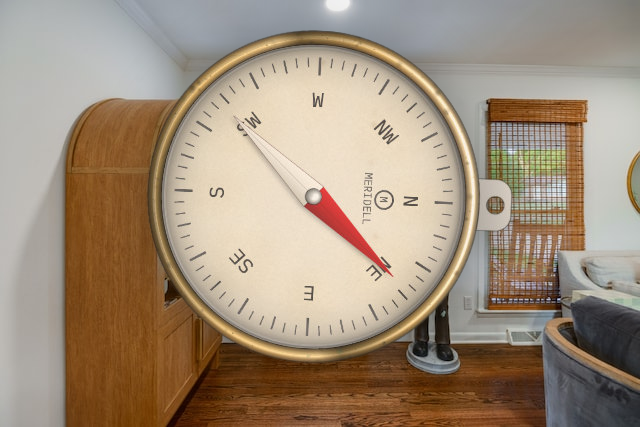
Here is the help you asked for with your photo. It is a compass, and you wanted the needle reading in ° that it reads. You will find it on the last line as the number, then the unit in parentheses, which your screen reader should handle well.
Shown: 42.5 (°)
